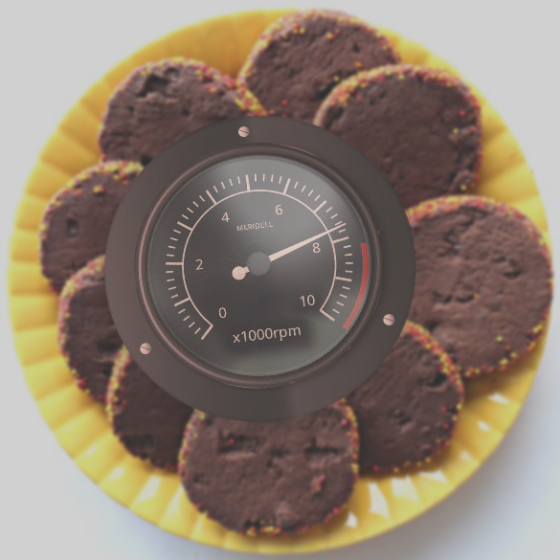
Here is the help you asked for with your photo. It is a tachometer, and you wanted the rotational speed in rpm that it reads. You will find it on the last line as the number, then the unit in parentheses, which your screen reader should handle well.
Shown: 7700 (rpm)
